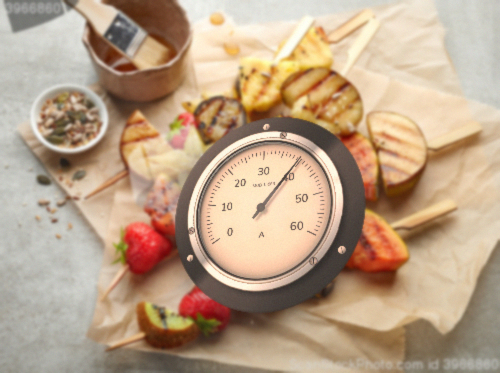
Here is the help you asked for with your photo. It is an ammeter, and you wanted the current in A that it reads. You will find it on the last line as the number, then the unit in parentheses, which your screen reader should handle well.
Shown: 40 (A)
